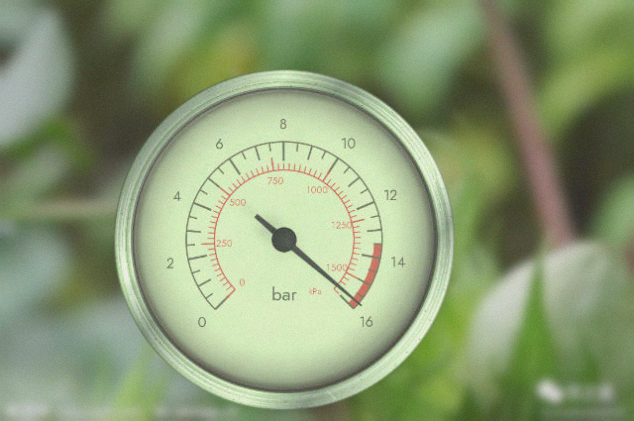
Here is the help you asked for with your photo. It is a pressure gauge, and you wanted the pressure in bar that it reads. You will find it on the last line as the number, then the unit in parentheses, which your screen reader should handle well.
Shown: 15.75 (bar)
